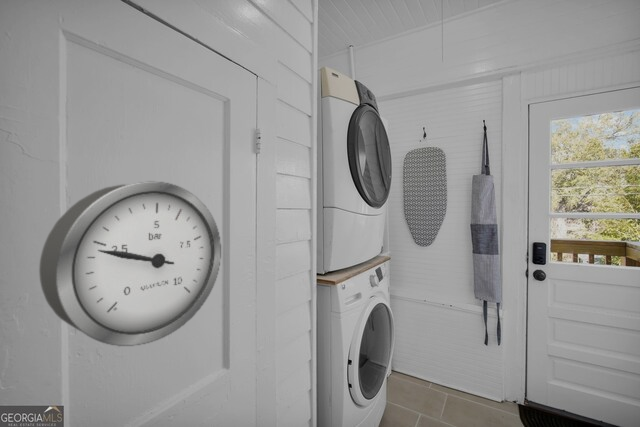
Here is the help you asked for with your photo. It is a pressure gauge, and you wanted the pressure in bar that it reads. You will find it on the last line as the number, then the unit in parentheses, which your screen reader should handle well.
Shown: 2.25 (bar)
